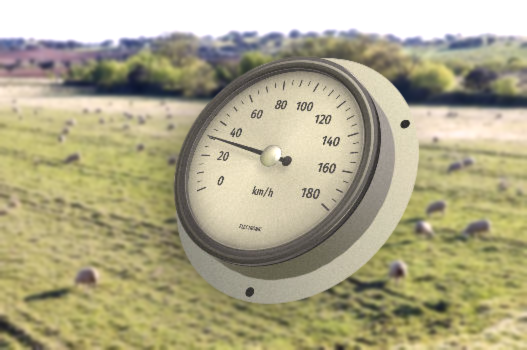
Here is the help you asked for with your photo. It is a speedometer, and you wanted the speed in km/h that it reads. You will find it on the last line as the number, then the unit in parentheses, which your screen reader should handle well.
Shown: 30 (km/h)
